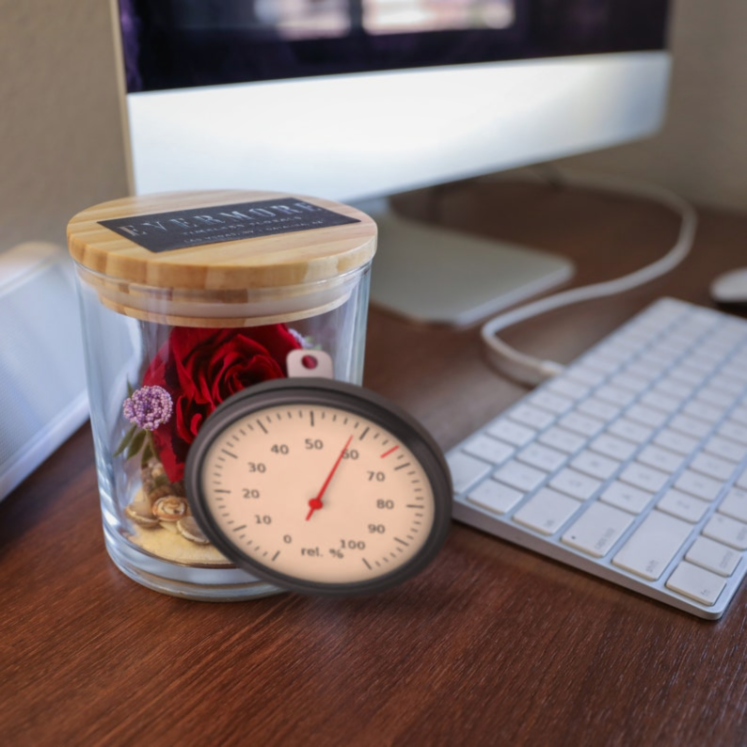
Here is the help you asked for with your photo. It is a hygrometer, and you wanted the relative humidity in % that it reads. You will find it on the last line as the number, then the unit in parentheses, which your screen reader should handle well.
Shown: 58 (%)
